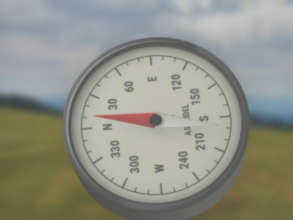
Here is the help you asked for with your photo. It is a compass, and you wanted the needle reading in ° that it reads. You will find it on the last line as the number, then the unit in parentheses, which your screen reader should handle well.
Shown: 10 (°)
